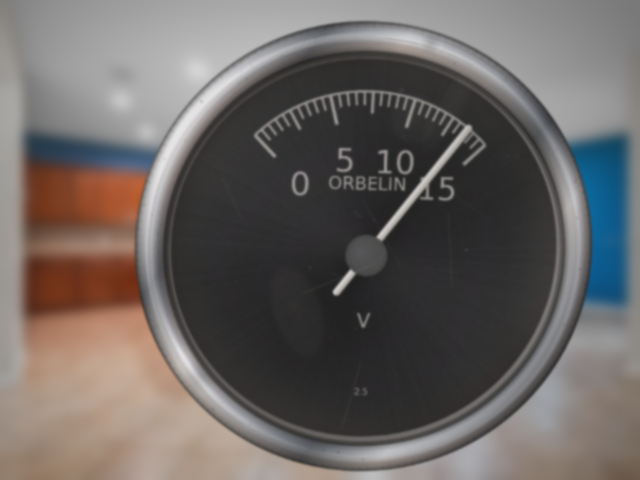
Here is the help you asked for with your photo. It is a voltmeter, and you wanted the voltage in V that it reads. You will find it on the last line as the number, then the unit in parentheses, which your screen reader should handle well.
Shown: 13.5 (V)
